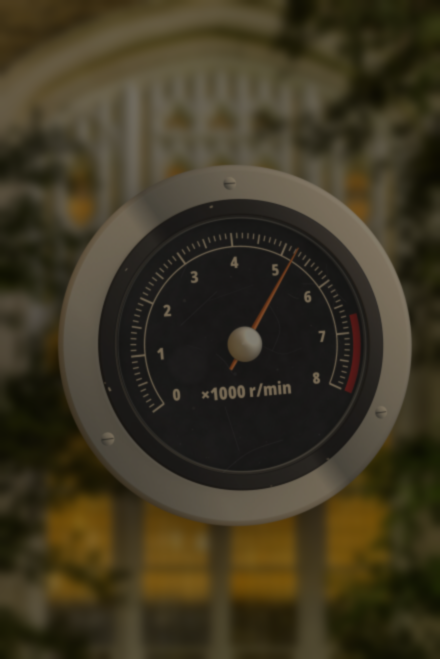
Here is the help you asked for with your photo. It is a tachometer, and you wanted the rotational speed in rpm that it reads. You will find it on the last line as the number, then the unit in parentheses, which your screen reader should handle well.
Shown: 5200 (rpm)
